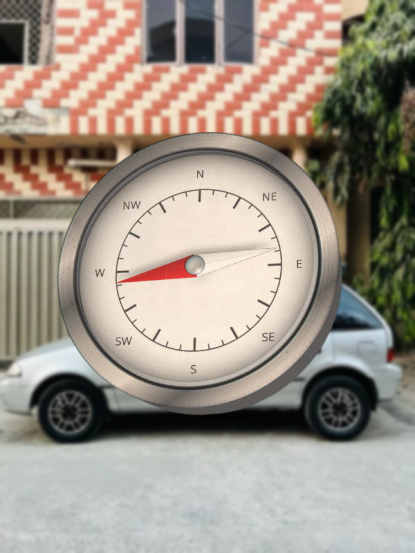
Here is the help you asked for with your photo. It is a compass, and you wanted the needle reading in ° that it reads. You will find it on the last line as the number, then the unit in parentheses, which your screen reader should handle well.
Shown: 260 (°)
